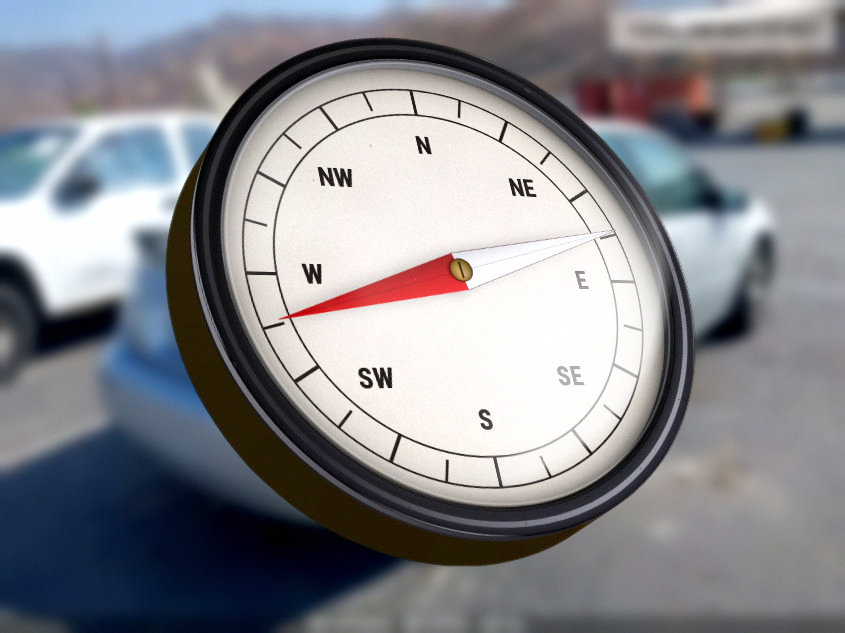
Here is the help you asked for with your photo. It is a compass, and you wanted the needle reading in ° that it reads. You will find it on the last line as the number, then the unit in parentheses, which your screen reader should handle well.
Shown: 255 (°)
